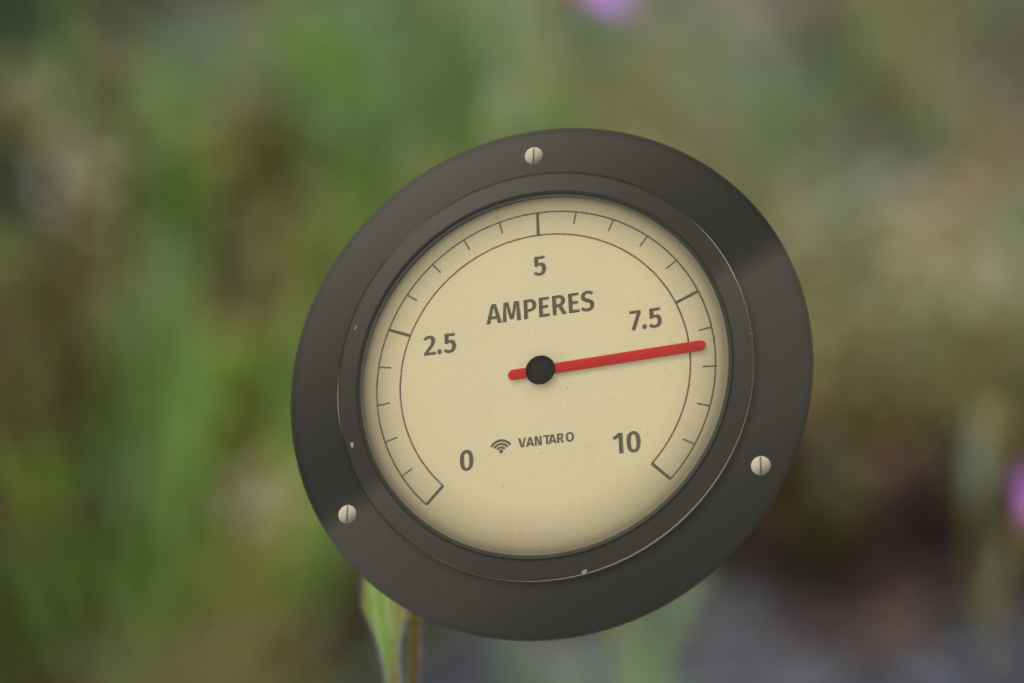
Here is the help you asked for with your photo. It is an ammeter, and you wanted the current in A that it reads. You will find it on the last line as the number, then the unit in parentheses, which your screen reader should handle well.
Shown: 8.25 (A)
